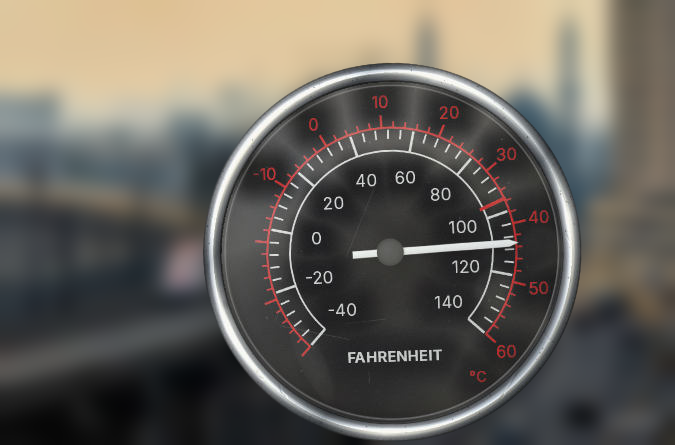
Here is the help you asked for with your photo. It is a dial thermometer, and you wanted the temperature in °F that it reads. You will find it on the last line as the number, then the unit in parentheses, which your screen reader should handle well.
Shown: 110 (°F)
